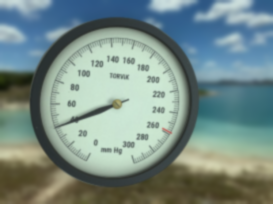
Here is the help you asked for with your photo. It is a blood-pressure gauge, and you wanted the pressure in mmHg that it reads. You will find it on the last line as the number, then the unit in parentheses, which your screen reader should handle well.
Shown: 40 (mmHg)
